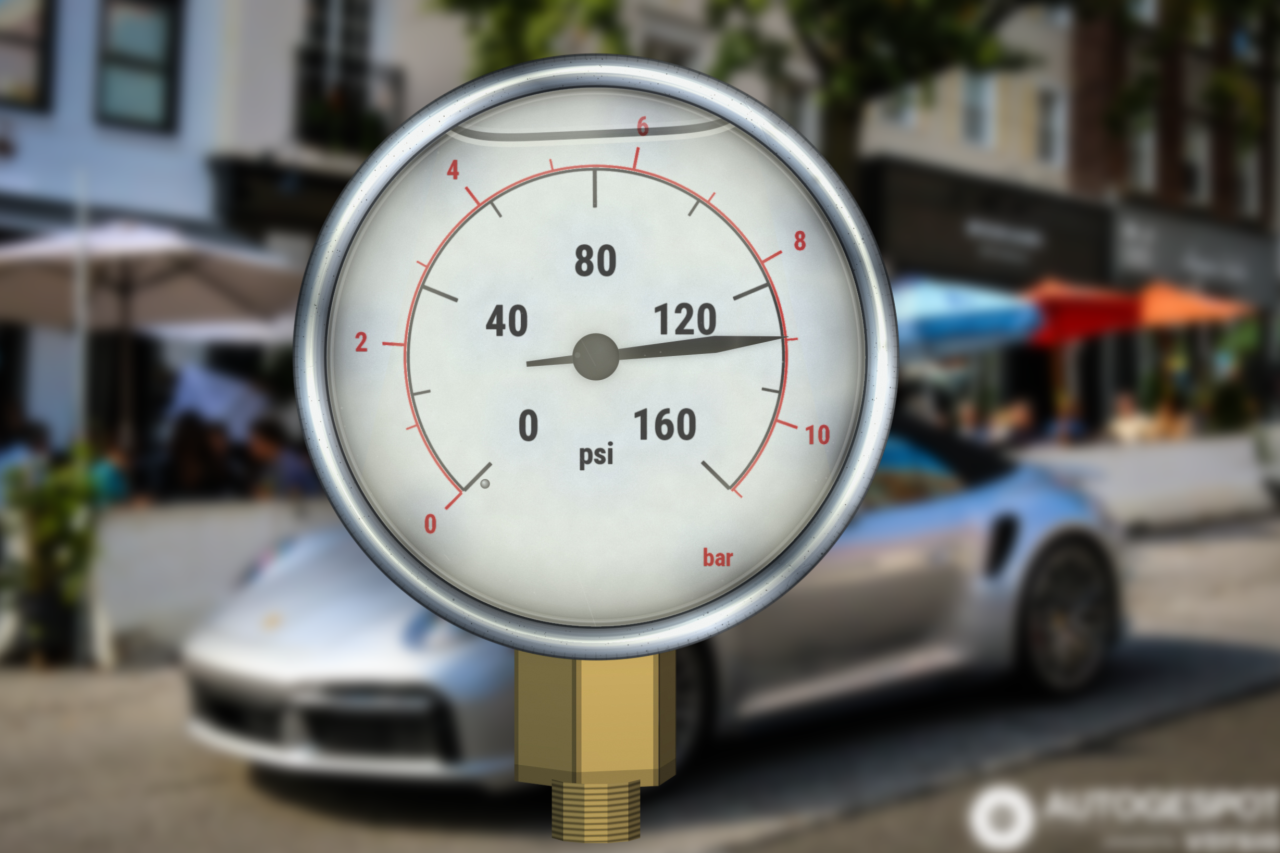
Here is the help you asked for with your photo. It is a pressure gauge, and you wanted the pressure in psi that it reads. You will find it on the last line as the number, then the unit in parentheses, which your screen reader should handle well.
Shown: 130 (psi)
